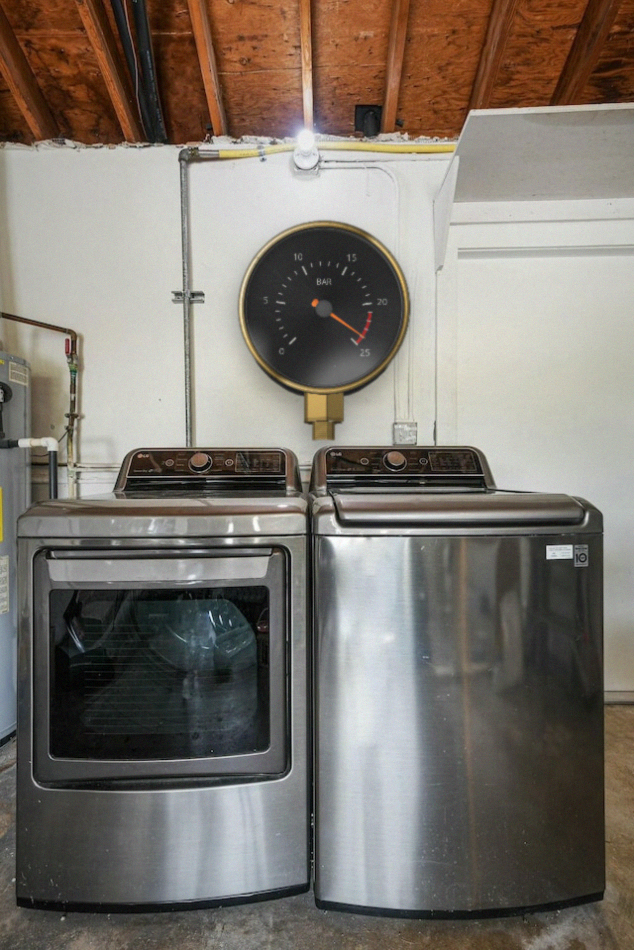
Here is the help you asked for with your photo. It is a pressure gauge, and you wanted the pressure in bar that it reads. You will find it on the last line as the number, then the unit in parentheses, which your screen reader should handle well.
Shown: 24 (bar)
